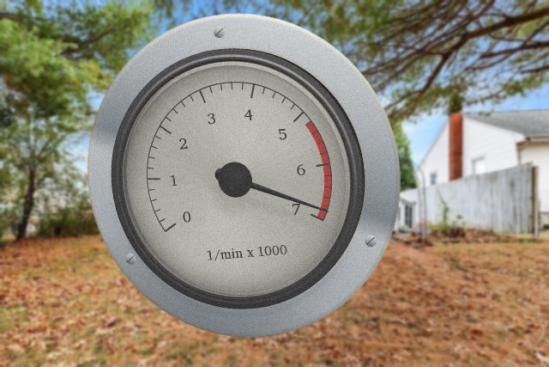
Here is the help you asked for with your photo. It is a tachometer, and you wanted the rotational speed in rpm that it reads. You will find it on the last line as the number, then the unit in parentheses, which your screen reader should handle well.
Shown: 6800 (rpm)
